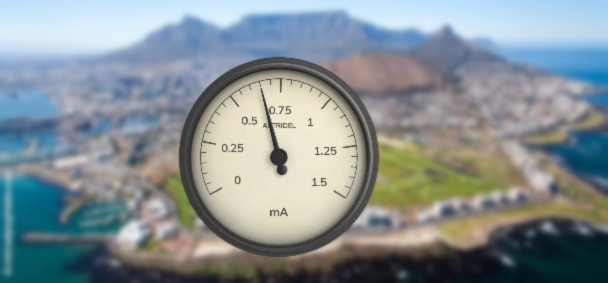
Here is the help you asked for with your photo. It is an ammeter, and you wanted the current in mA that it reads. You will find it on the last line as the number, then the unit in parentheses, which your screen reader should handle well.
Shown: 0.65 (mA)
